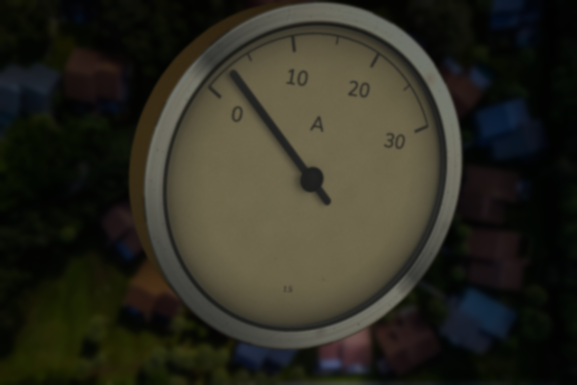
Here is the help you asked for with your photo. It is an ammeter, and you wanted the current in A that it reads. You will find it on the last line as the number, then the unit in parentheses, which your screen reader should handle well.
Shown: 2.5 (A)
